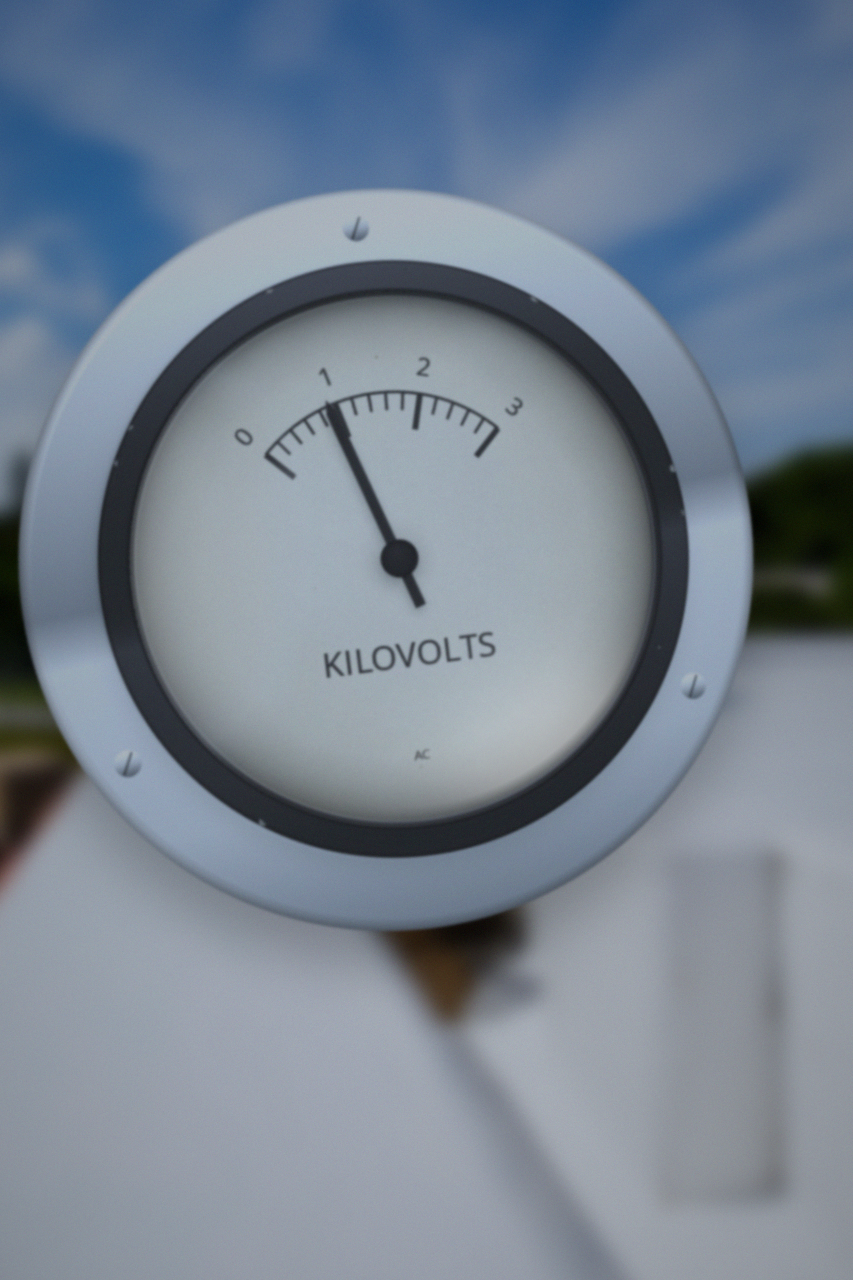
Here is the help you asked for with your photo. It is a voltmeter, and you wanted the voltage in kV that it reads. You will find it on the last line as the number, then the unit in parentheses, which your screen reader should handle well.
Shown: 0.9 (kV)
